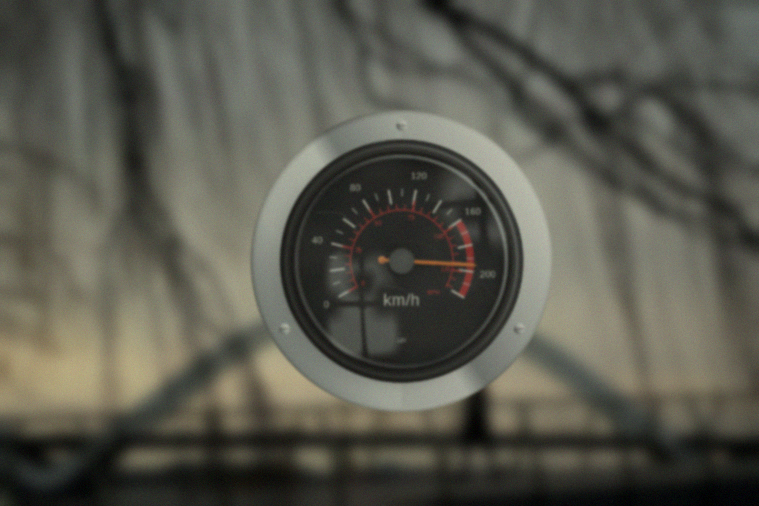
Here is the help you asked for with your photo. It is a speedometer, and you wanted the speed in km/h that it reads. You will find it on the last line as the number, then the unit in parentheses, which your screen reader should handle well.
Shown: 195 (km/h)
